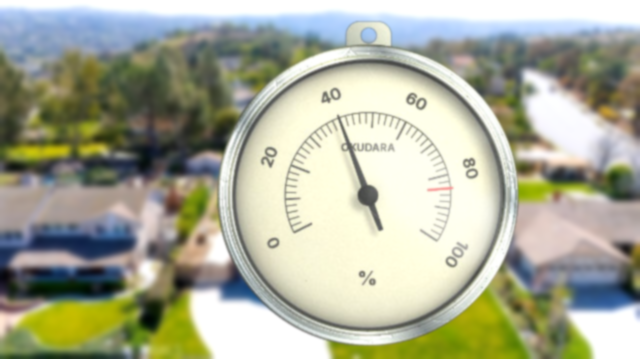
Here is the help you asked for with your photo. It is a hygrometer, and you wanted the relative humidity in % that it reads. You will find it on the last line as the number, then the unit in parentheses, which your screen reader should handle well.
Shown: 40 (%)
